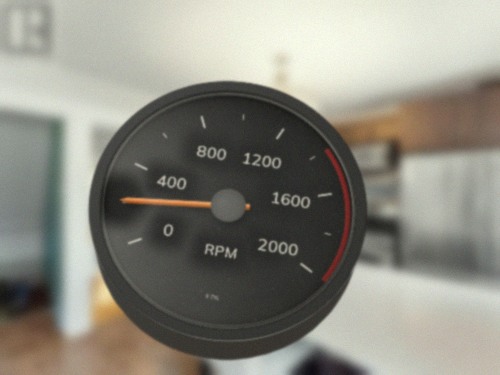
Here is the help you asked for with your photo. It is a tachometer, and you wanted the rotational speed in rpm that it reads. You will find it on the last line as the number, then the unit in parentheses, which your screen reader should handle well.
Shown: 200 (rpm)
